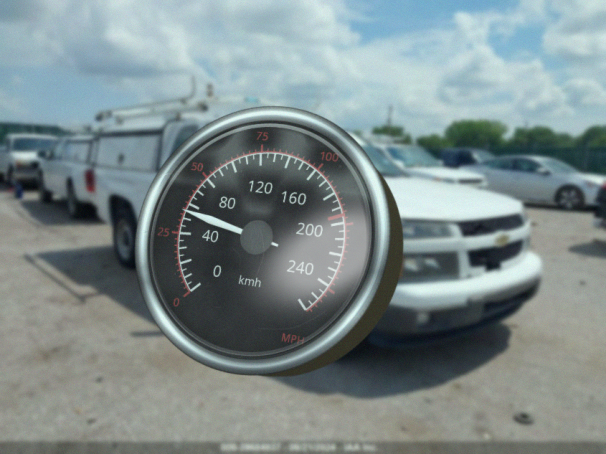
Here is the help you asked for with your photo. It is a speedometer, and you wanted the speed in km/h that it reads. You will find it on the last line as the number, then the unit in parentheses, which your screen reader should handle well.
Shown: 55 (km/h)
